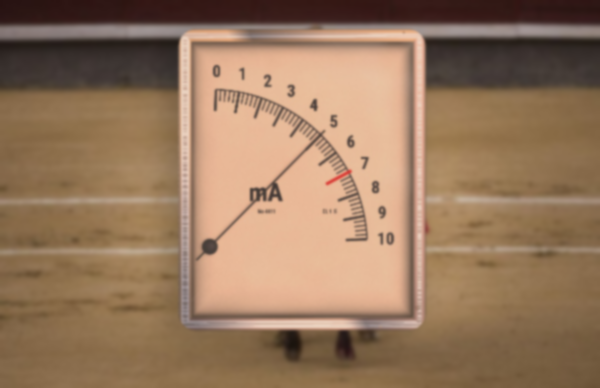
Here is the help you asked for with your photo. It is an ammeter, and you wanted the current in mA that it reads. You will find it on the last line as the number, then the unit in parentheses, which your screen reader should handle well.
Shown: 5 (mA)
